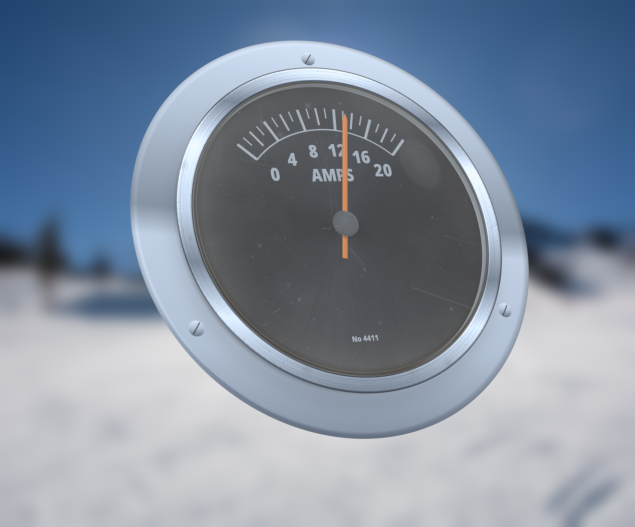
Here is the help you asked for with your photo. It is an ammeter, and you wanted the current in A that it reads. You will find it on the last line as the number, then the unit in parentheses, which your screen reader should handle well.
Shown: 13 (A)
